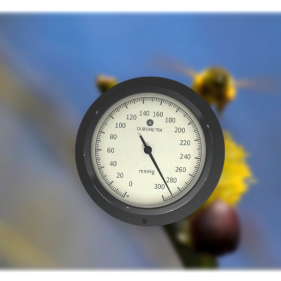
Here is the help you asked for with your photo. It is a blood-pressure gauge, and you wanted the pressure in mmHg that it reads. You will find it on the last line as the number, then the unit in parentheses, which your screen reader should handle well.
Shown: 290 (mmHg)
